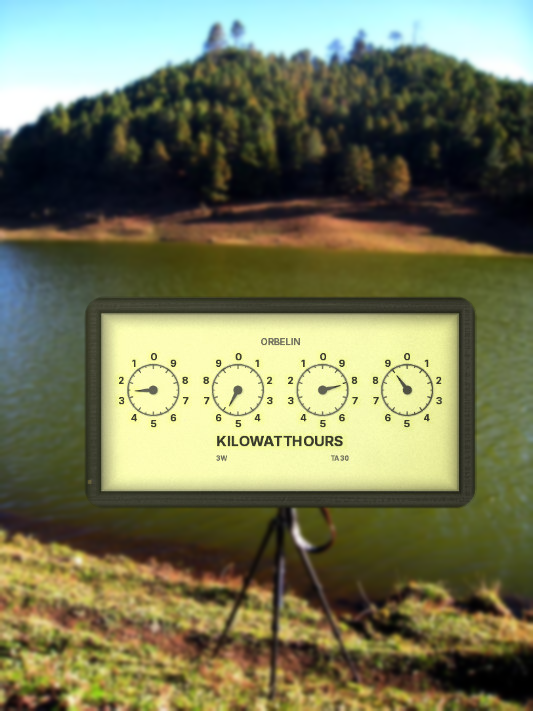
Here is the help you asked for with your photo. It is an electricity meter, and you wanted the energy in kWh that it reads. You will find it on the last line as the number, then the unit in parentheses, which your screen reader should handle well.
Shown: 2579 (kWh)
